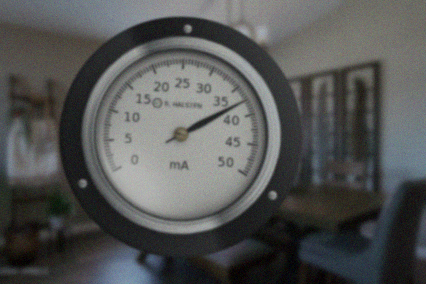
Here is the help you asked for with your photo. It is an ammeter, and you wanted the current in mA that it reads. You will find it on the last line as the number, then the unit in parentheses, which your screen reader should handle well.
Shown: 37.5 (mA)
